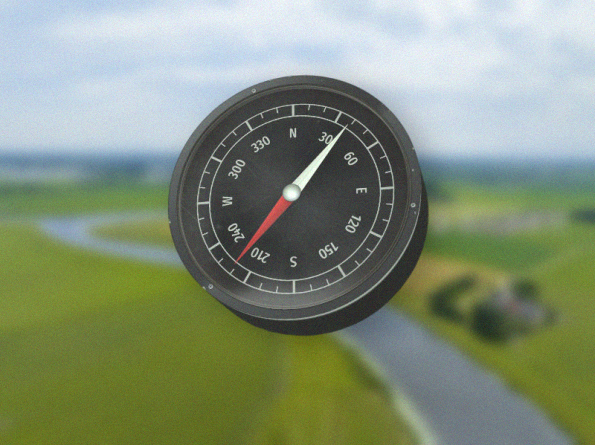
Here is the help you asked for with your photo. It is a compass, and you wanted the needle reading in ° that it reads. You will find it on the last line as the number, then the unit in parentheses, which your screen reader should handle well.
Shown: 220 (°)
